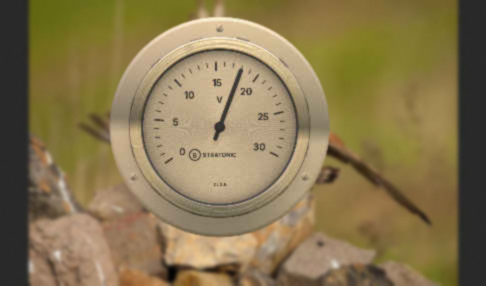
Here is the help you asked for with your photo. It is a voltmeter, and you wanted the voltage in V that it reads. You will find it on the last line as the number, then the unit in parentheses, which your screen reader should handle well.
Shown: 18 (V)
